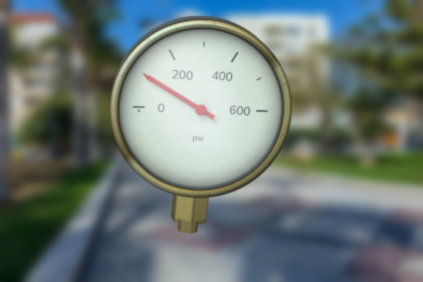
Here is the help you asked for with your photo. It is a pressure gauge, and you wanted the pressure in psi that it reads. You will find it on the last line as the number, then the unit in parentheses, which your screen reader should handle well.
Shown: 100 (psi)
